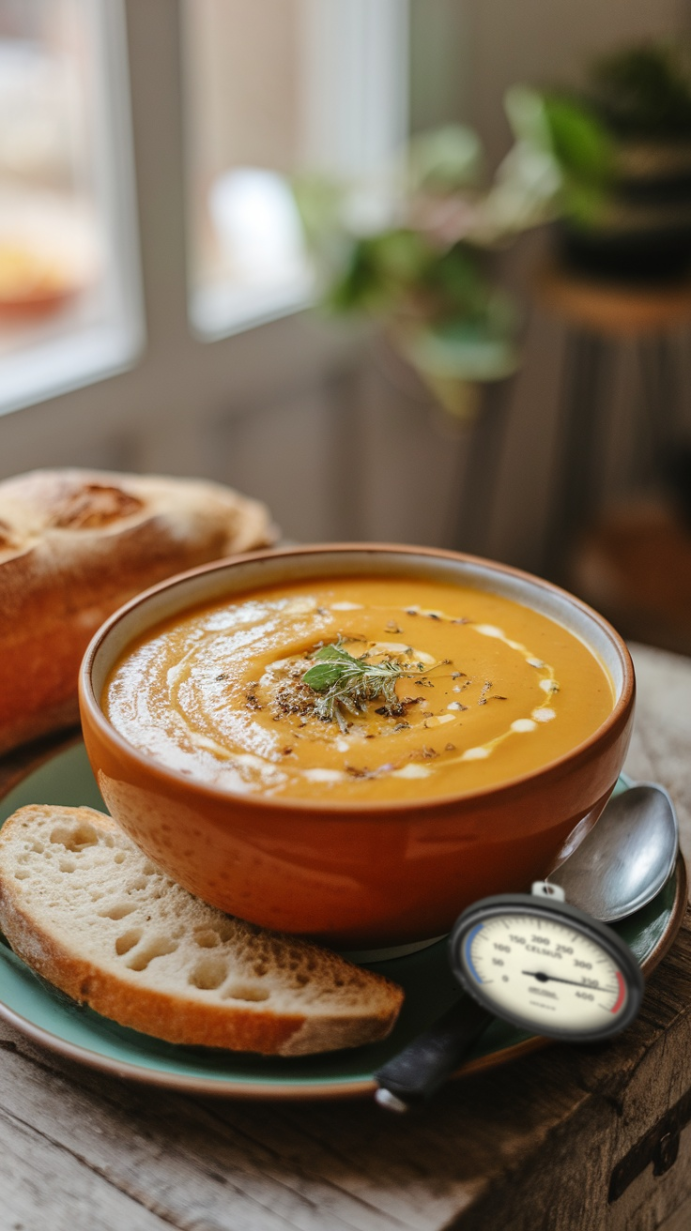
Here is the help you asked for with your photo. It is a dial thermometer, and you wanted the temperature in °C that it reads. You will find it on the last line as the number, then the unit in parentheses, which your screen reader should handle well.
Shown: 350 (°C)
